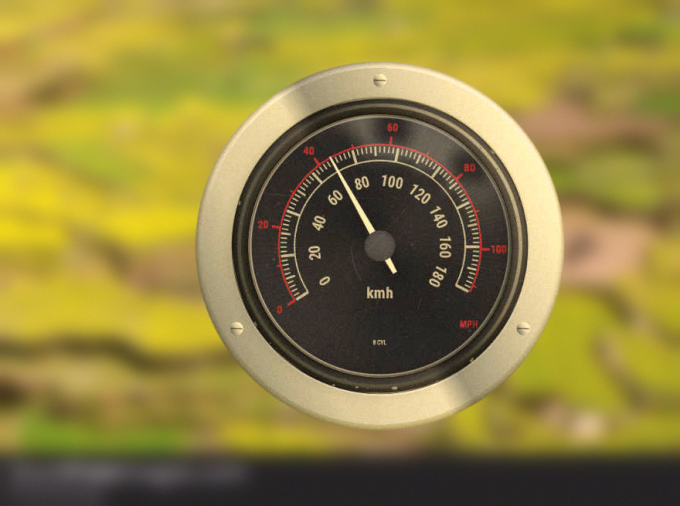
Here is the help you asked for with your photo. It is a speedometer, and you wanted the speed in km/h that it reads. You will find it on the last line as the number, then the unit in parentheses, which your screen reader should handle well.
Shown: 70 (km/h)
